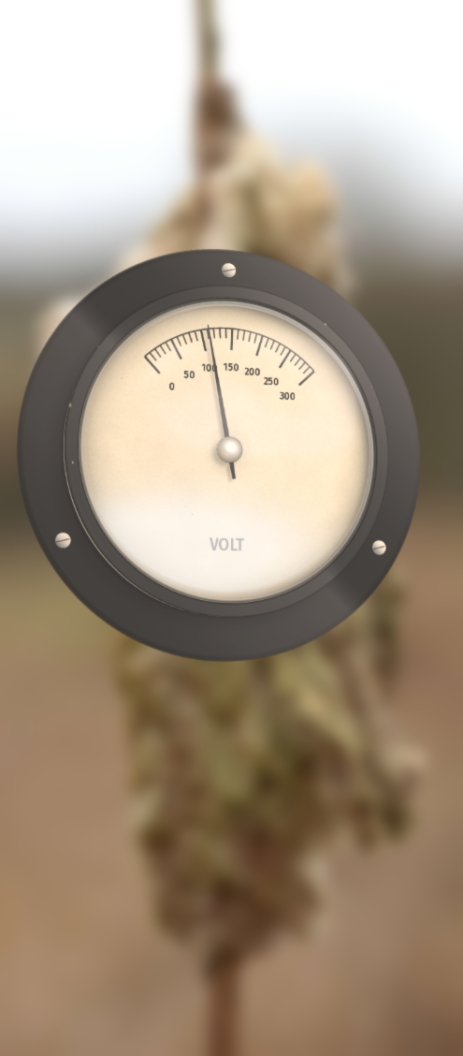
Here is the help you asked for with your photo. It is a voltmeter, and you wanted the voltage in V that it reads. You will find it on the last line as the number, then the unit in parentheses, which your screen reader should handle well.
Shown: 110 (V)
